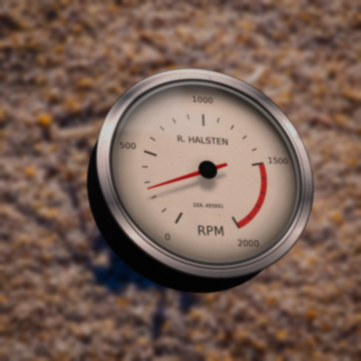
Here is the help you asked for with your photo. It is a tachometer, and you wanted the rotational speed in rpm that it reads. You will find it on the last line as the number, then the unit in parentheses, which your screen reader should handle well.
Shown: 250 (rpm)
